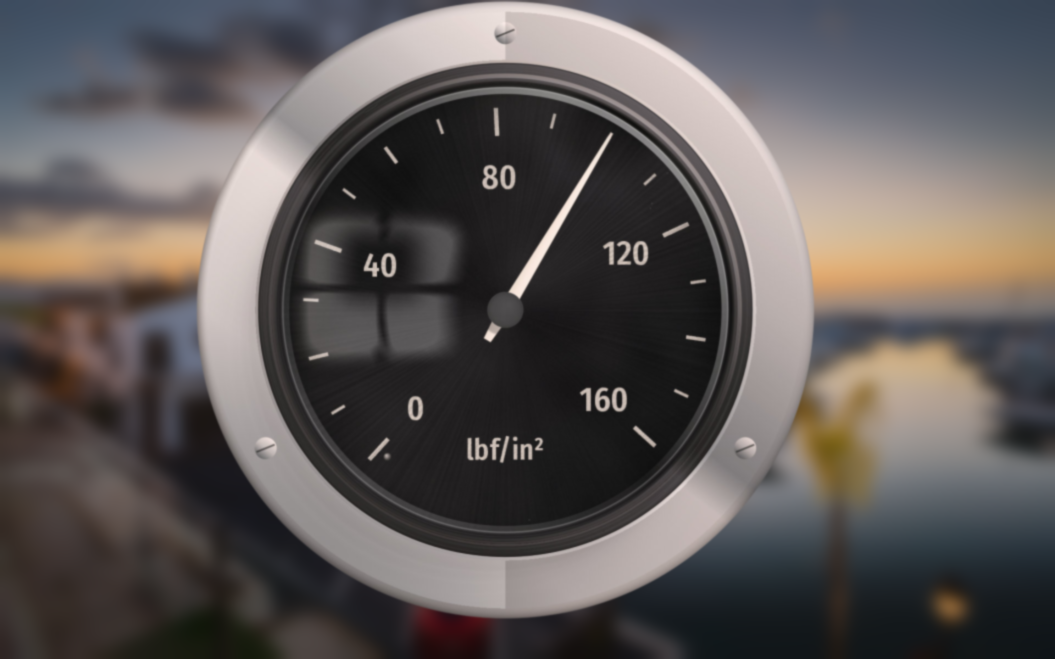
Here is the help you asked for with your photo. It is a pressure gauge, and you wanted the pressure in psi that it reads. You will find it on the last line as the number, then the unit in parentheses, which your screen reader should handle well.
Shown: 100 (psi)
